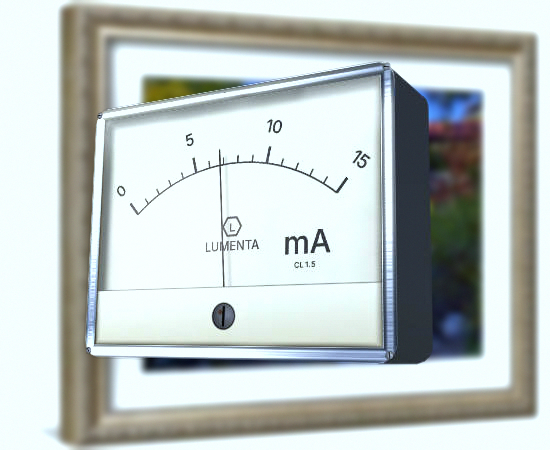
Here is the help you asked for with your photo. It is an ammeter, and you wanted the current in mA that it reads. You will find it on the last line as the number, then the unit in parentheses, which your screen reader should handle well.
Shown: 7 (mA)
